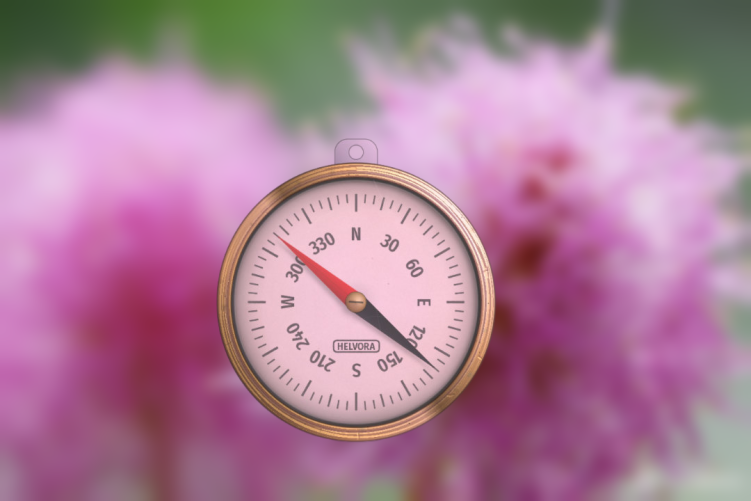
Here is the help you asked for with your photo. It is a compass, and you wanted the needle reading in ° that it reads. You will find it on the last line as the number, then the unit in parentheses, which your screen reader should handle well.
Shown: 310 (°)
